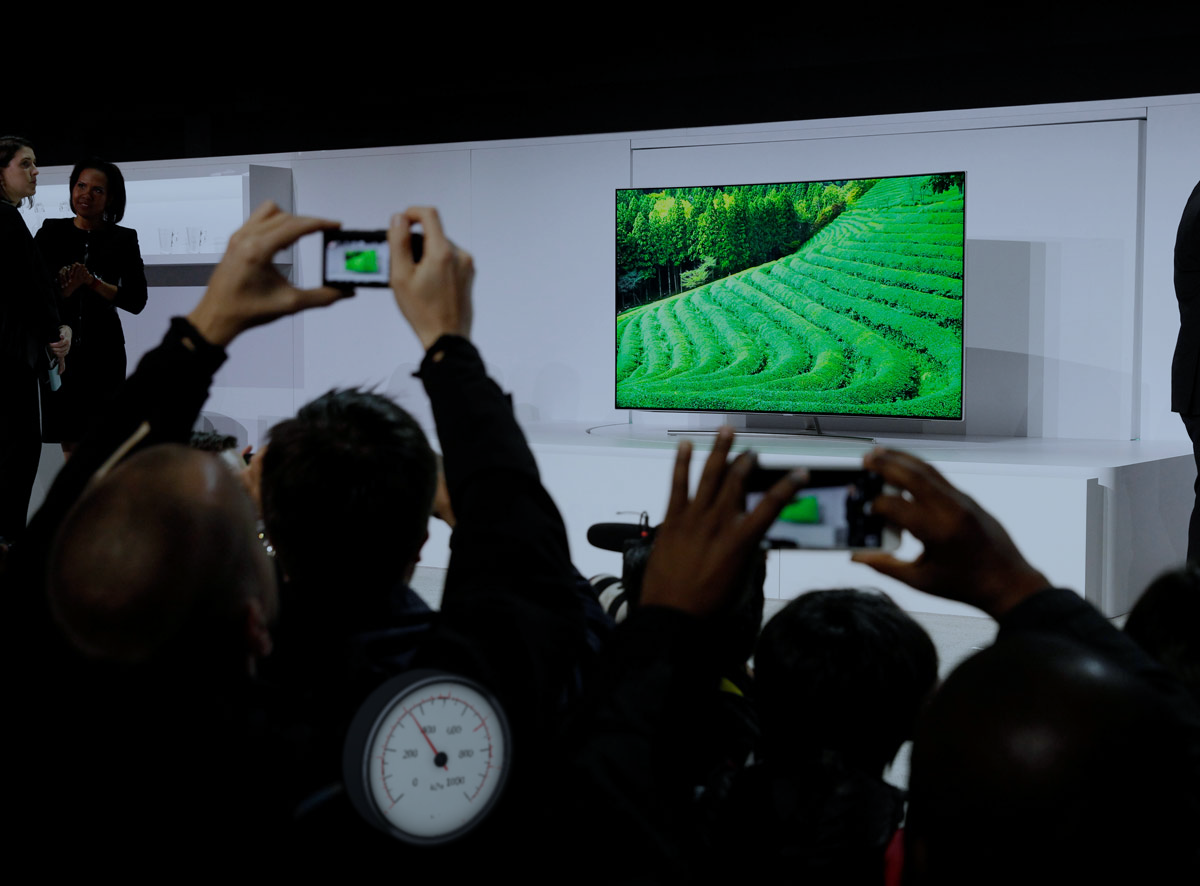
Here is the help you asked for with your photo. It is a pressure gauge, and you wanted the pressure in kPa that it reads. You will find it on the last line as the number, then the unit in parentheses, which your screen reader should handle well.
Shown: 350 (kPa)
